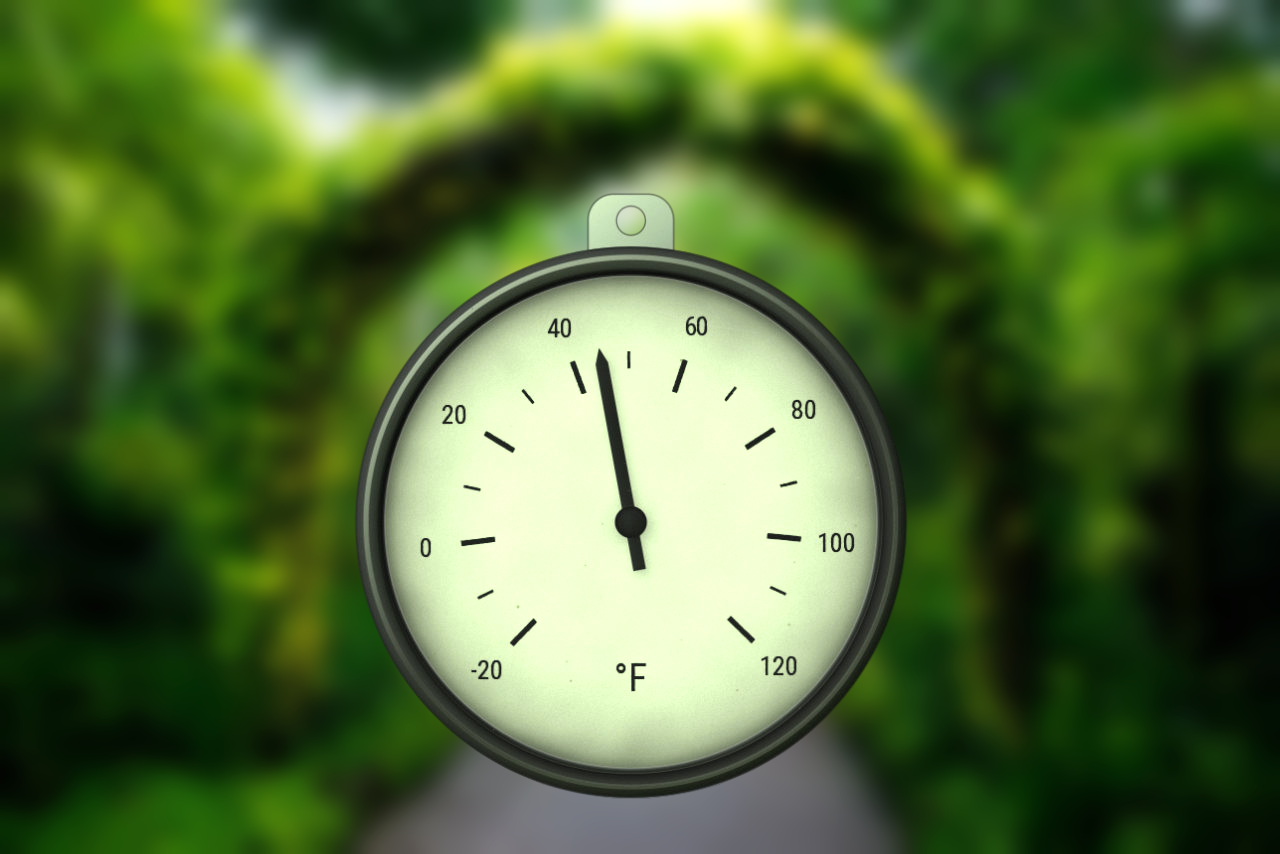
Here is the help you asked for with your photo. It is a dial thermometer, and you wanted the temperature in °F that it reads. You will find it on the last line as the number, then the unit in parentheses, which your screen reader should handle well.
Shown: 45 (°F)
